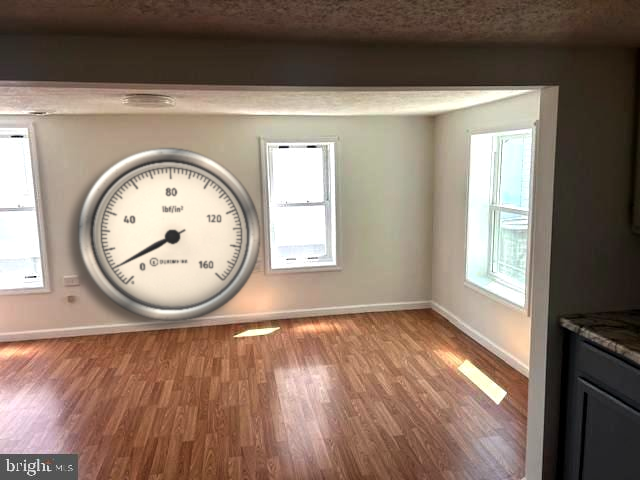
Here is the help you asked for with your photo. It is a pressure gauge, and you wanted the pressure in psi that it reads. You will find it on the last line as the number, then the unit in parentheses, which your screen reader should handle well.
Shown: 10 (psi)
